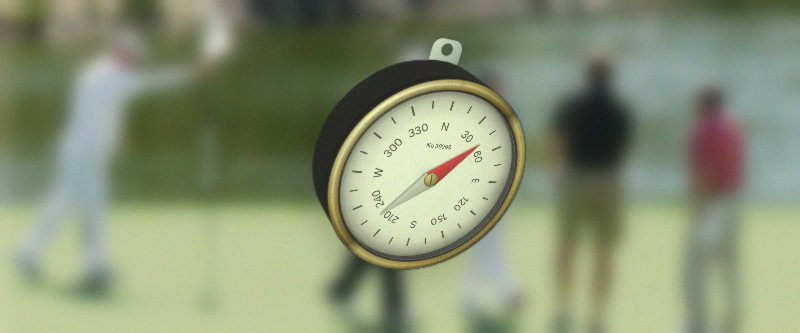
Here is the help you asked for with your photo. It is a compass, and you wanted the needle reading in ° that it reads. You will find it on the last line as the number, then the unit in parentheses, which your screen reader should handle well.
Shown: 45 (°)
